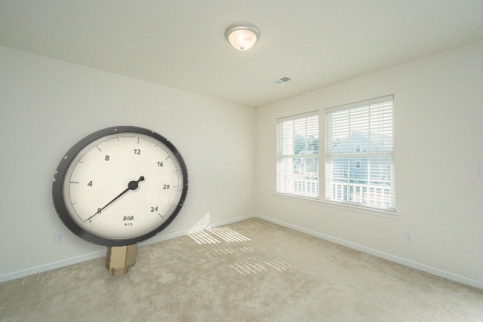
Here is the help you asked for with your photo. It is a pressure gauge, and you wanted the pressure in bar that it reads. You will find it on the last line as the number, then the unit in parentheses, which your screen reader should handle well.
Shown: 0 (bar)
